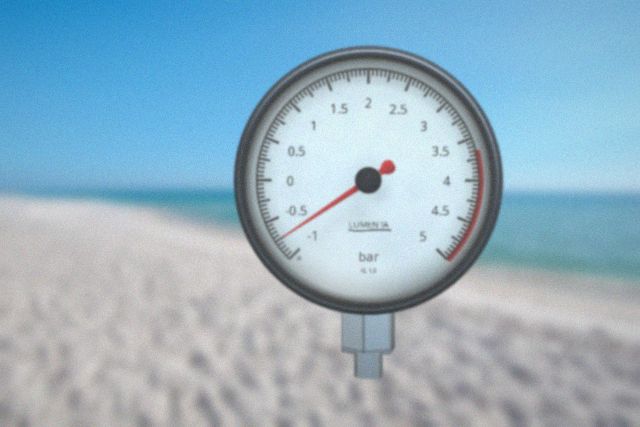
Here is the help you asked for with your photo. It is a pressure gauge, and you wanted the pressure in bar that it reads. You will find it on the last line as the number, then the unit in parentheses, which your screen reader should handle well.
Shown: -0.75 (bar)
